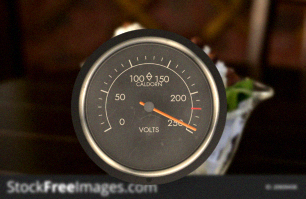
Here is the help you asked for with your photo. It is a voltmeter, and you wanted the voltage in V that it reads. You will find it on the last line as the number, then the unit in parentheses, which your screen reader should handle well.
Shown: 245 (V)
